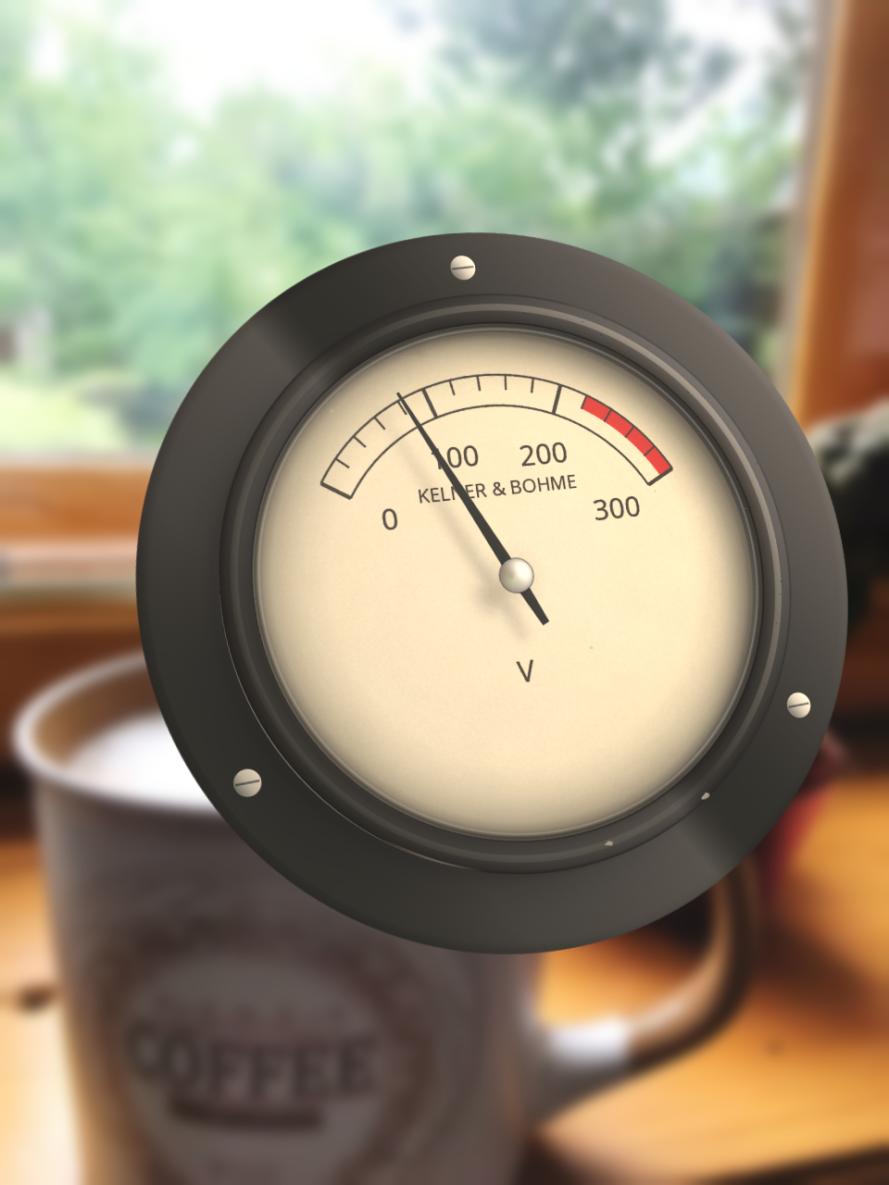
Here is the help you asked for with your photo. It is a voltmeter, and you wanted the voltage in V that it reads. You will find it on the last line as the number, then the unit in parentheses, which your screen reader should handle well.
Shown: 80 (V)
